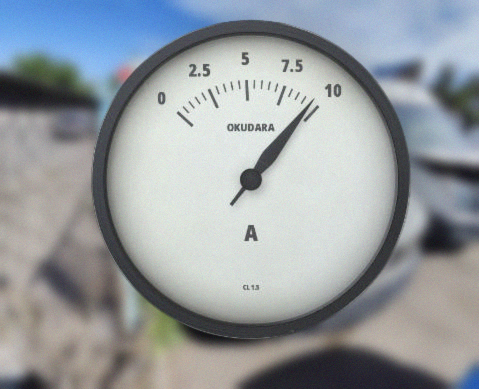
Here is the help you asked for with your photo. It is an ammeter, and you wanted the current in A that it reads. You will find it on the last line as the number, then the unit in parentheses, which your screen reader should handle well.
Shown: 9.5 (A)
